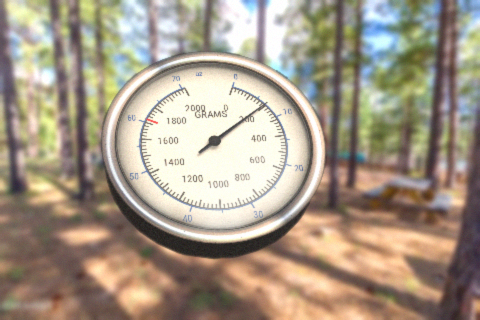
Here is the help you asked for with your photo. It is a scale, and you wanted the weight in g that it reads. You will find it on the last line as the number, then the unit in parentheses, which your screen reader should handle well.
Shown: 200 (g)
